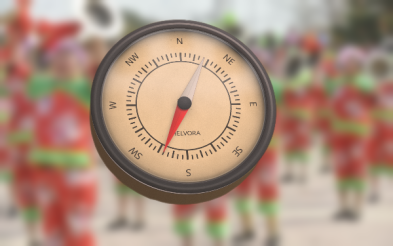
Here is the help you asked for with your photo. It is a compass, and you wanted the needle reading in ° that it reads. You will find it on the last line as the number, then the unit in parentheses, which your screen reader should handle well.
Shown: 205 (°)
